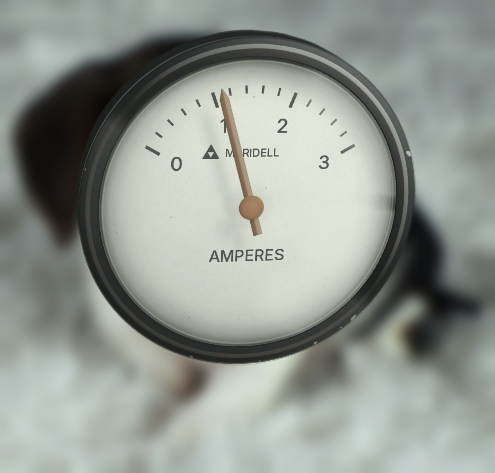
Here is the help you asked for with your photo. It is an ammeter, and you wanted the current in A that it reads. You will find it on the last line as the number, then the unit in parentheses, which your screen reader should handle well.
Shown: 1.1 (A)
